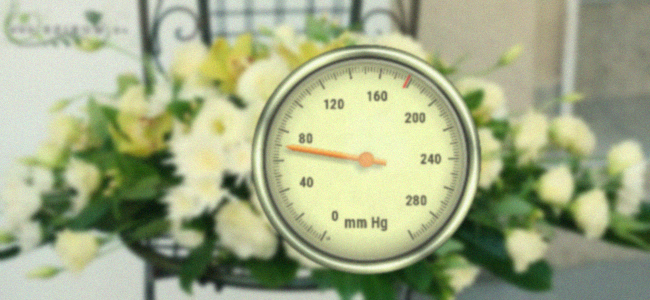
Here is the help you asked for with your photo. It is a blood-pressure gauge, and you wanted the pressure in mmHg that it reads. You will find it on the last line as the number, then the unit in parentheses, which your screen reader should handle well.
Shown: 70 (mmHg)
